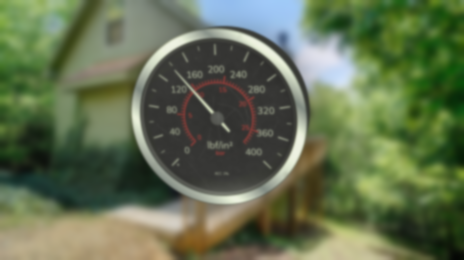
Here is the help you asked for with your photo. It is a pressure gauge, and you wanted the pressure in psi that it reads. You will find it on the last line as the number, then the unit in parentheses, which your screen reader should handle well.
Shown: 140 (psi)
